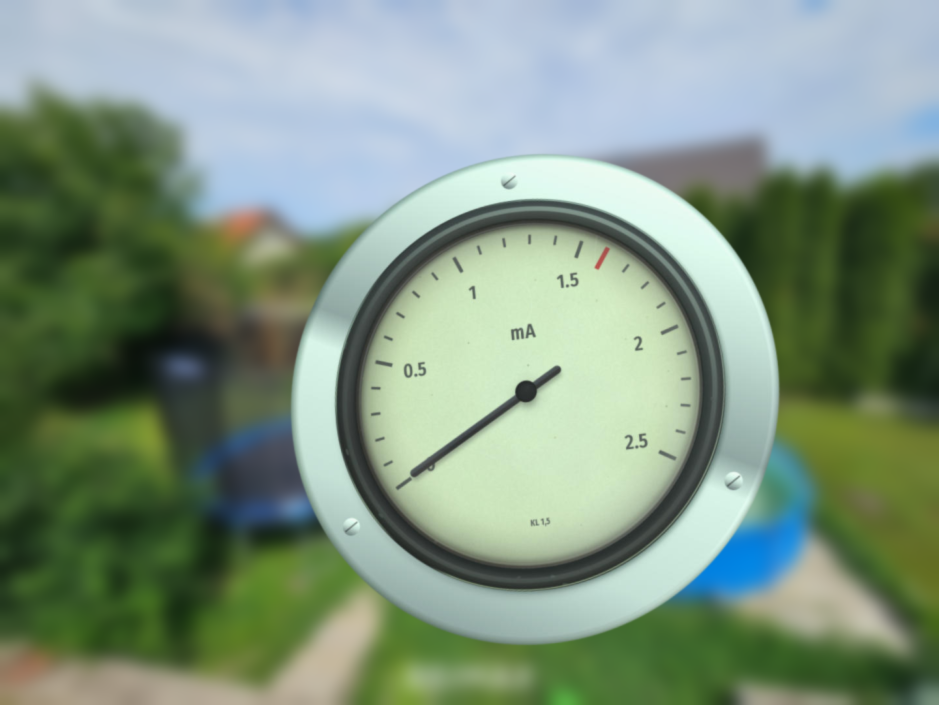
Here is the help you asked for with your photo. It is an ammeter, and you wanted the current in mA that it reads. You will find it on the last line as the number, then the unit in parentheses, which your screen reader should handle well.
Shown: 0 (mA)
